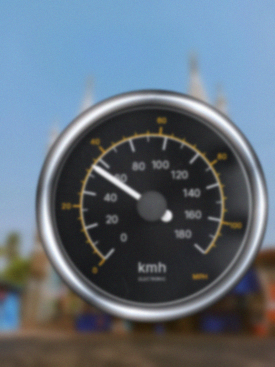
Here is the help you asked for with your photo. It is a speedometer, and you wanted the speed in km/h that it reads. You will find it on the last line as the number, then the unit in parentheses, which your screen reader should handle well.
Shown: 55 (km/h)
